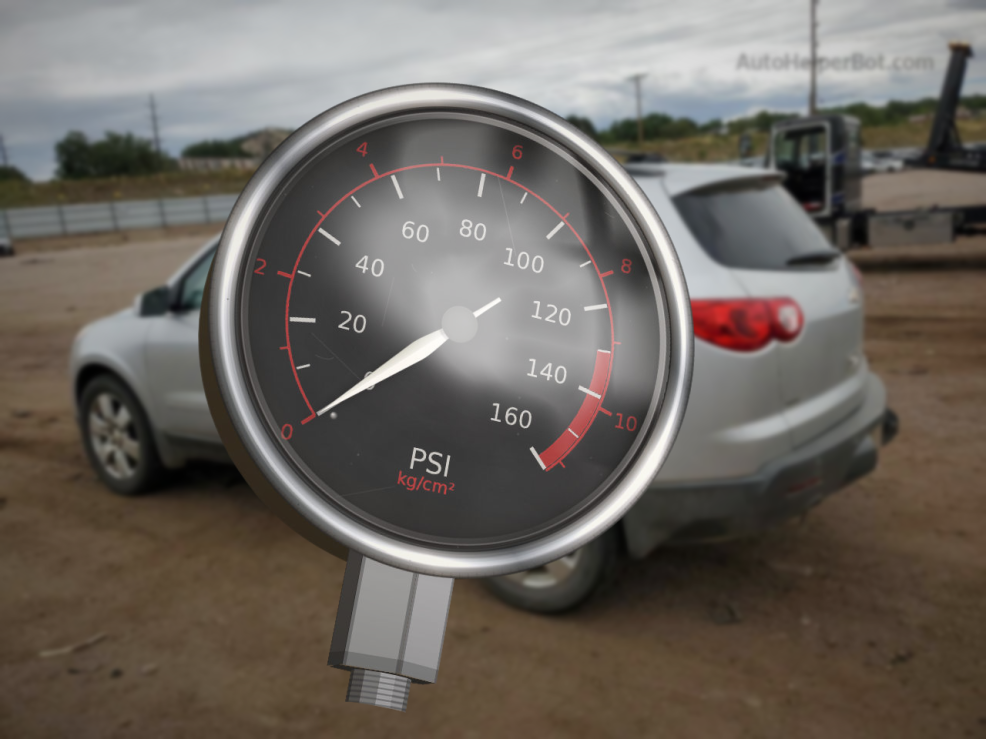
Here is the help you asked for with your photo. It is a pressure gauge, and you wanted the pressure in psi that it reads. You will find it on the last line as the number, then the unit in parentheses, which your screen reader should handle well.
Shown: 0 (psi)
